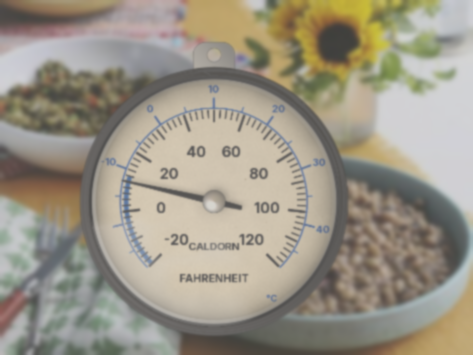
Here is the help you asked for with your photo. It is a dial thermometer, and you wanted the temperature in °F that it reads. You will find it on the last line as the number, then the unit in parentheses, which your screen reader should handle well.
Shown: 10 (°F)
